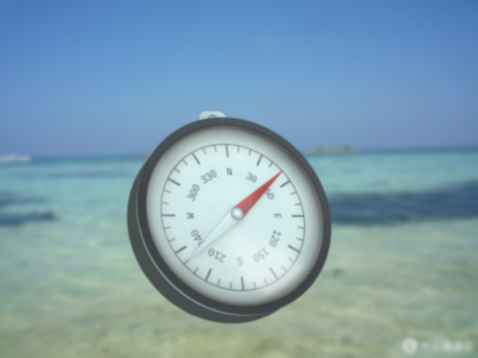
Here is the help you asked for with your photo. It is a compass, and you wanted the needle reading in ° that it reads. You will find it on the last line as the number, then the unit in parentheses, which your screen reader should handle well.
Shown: 50 (°)
